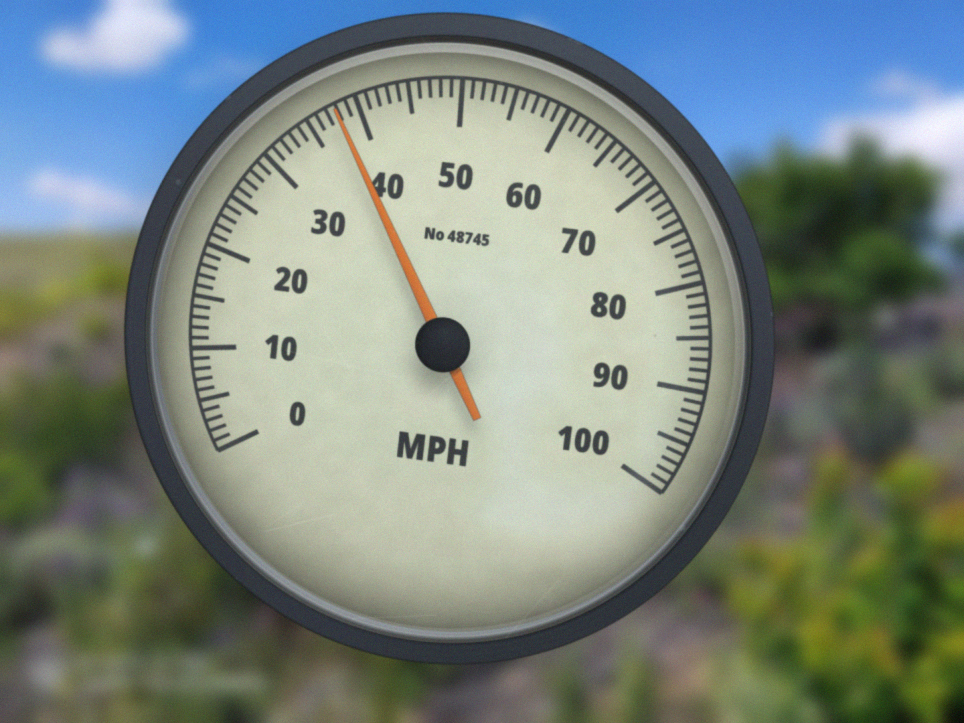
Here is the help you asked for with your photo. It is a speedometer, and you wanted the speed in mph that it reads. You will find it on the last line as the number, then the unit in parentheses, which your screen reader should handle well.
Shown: 38 (mph)
